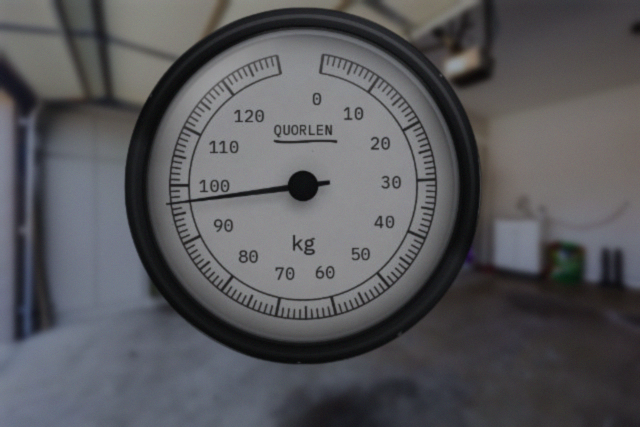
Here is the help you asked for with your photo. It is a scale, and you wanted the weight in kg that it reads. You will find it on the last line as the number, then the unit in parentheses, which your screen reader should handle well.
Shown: 97 (kg)
